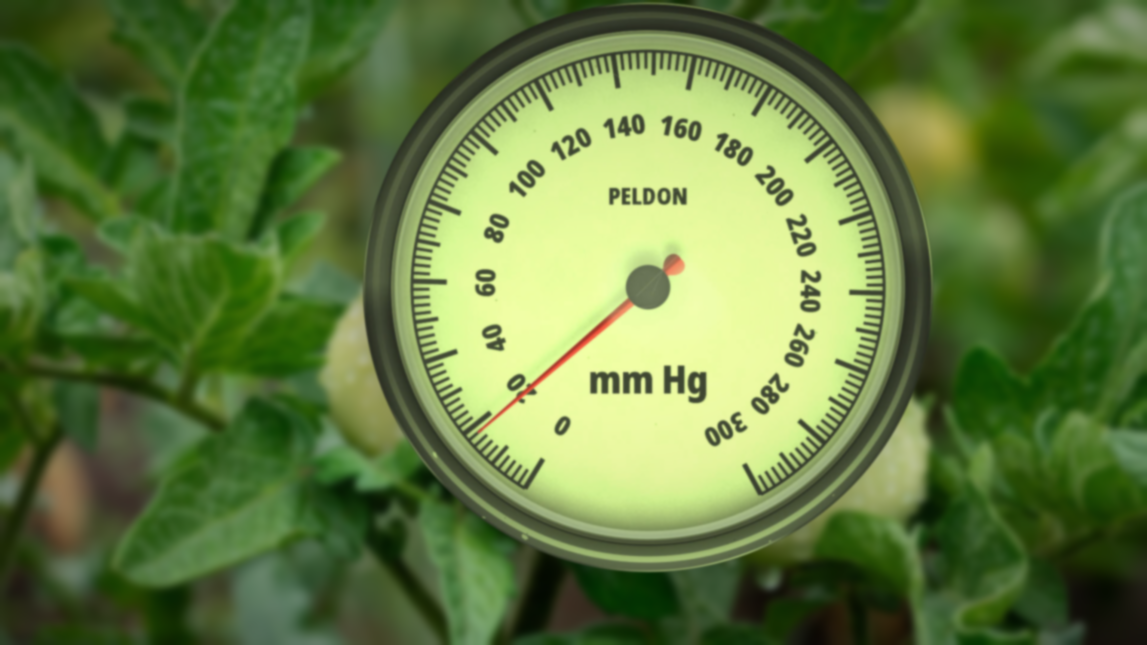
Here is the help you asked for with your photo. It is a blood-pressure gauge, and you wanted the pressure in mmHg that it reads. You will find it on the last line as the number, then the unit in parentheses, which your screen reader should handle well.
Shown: 18 (mmHg)
